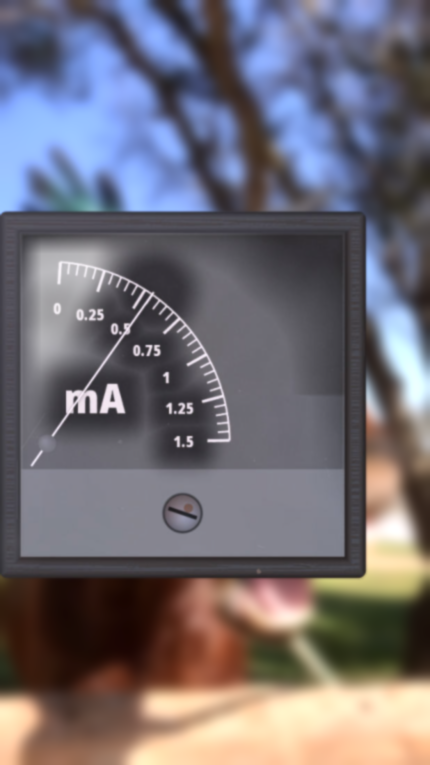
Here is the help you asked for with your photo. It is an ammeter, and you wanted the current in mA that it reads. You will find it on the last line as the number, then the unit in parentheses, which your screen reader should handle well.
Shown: 0.55 (mA)
